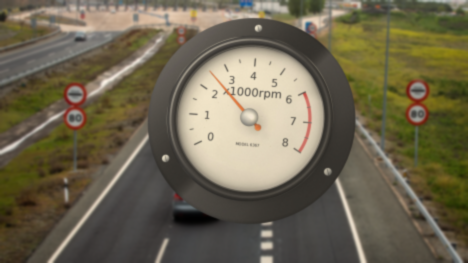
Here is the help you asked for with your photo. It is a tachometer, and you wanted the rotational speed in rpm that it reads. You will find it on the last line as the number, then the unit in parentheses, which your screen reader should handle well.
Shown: 2500 (rpm)
